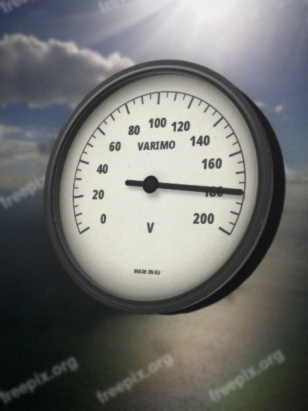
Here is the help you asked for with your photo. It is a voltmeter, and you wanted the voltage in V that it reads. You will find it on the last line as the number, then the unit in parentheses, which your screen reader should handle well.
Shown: 180 (V)
